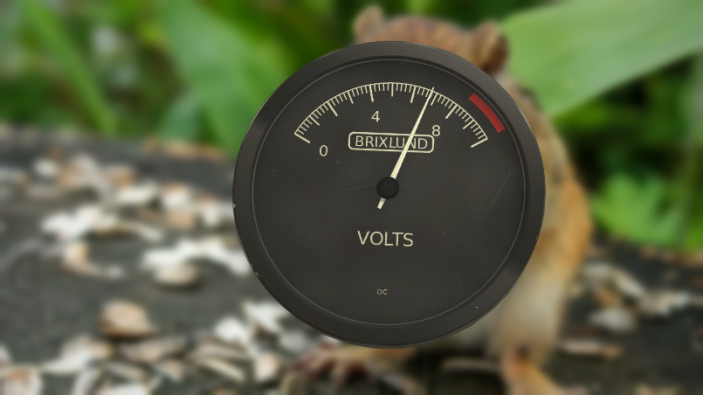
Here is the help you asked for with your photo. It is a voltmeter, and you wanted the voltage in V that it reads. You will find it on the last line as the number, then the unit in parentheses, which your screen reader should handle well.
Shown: 6.8 (V)
